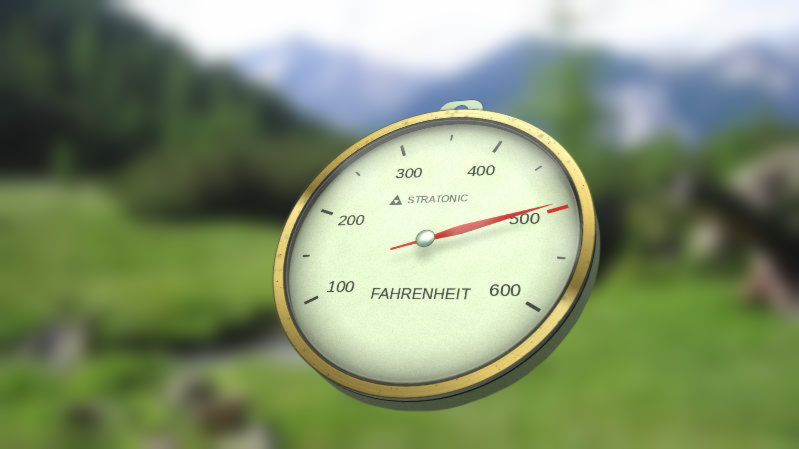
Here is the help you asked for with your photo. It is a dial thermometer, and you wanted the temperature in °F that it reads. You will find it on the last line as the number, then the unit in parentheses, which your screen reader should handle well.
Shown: 500 (°F)
